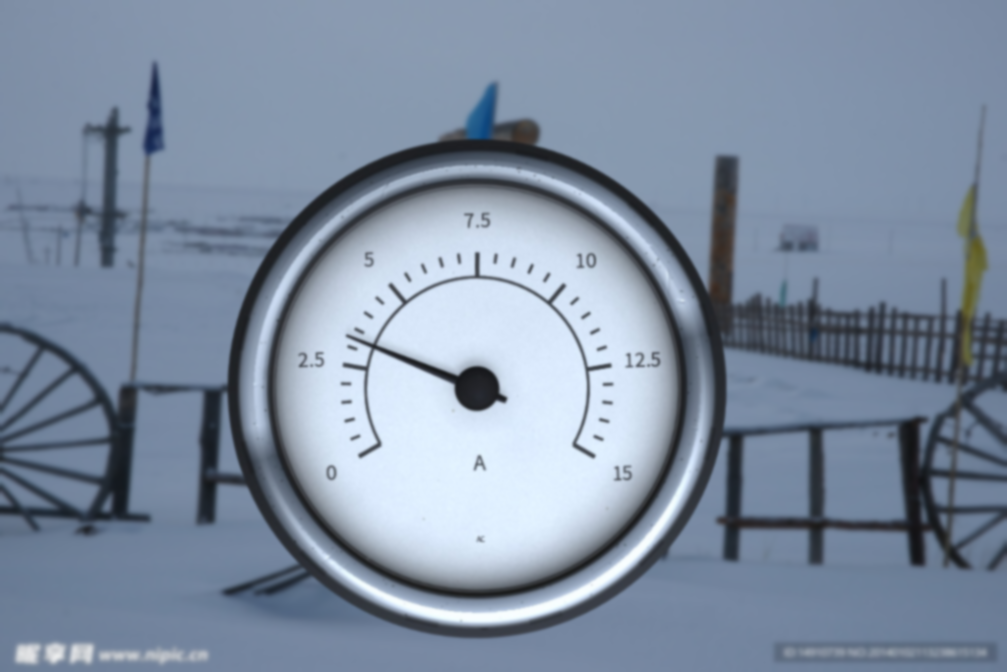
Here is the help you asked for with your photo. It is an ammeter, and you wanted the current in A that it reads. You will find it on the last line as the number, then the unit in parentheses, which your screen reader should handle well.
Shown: 3.25 (A)
